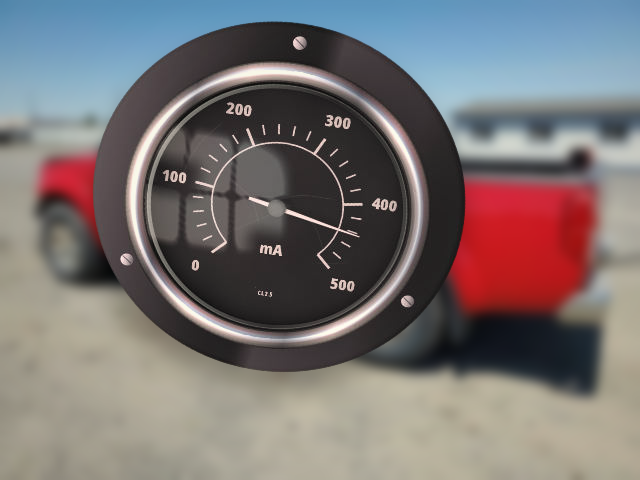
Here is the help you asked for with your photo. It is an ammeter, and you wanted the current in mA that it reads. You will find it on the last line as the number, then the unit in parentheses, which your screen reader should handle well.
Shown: 440 (mA)
